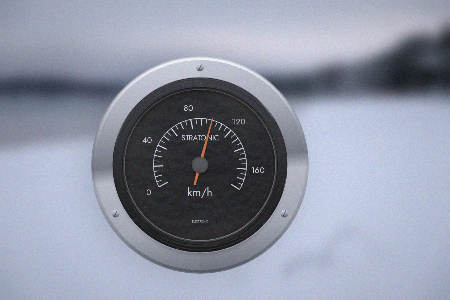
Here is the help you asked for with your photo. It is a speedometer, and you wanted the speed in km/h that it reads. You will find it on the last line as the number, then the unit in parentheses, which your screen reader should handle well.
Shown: 100 (km/h)
